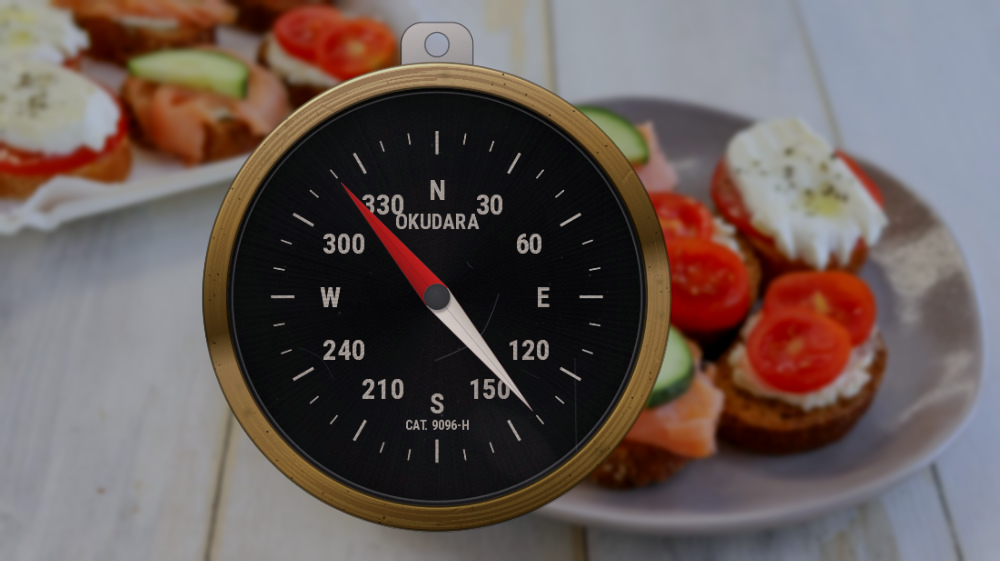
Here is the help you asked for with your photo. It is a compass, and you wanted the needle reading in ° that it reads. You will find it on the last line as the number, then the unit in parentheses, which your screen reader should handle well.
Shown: 320 (°)
